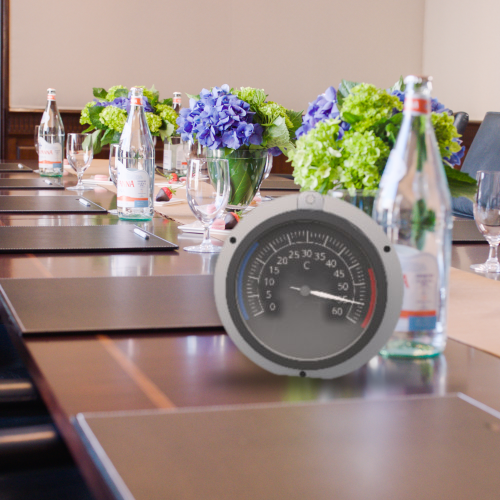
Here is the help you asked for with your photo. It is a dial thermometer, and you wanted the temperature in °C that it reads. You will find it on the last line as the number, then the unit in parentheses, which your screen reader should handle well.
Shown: 55 (°C)
